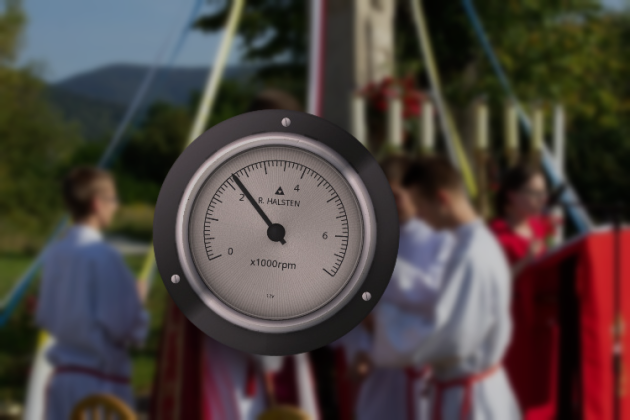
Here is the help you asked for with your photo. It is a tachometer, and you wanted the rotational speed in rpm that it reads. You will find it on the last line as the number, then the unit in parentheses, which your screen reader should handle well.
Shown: 2200 (rpm)
